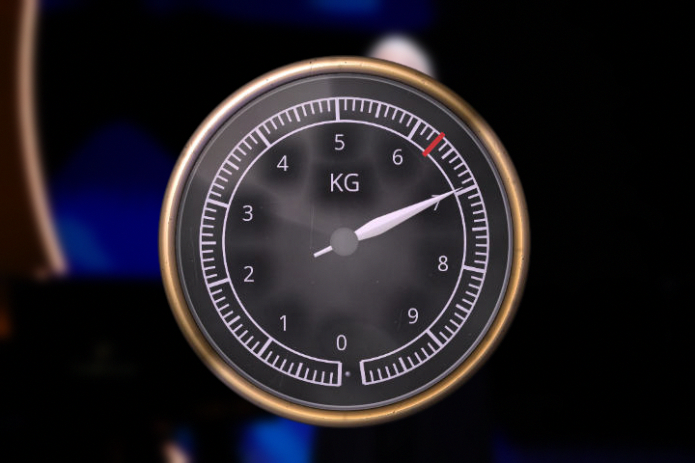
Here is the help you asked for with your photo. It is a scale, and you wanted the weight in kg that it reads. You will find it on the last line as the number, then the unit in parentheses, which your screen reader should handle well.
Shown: 6.95 (kg)
